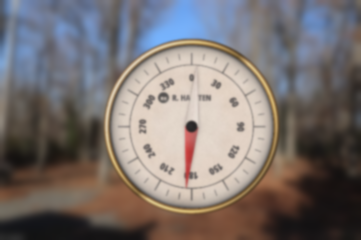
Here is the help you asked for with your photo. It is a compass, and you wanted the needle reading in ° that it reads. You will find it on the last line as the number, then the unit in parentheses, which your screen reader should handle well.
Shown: 185 (°)
